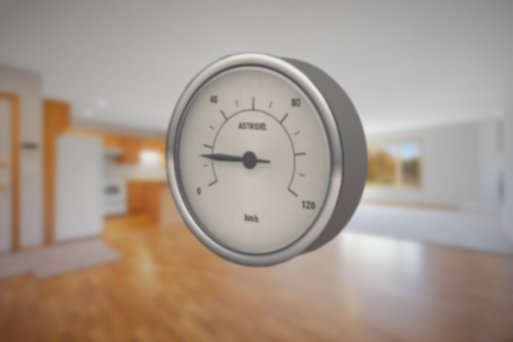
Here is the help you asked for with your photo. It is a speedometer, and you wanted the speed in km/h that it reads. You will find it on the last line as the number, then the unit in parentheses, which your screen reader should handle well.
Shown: 15 (km/h)
